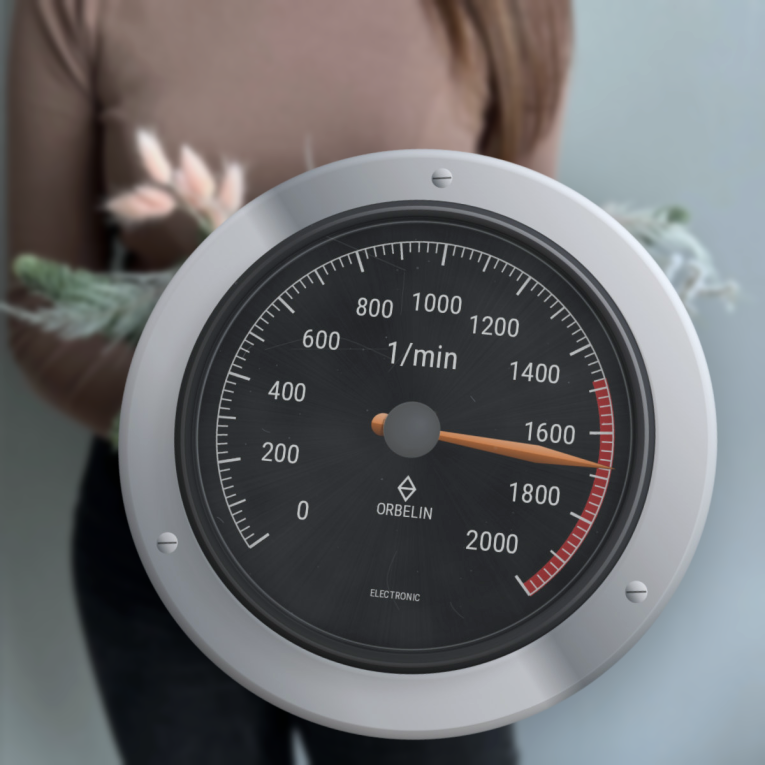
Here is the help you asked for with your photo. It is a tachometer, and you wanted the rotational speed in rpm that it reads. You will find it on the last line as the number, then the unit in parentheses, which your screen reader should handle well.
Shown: 1680 (rpm)
